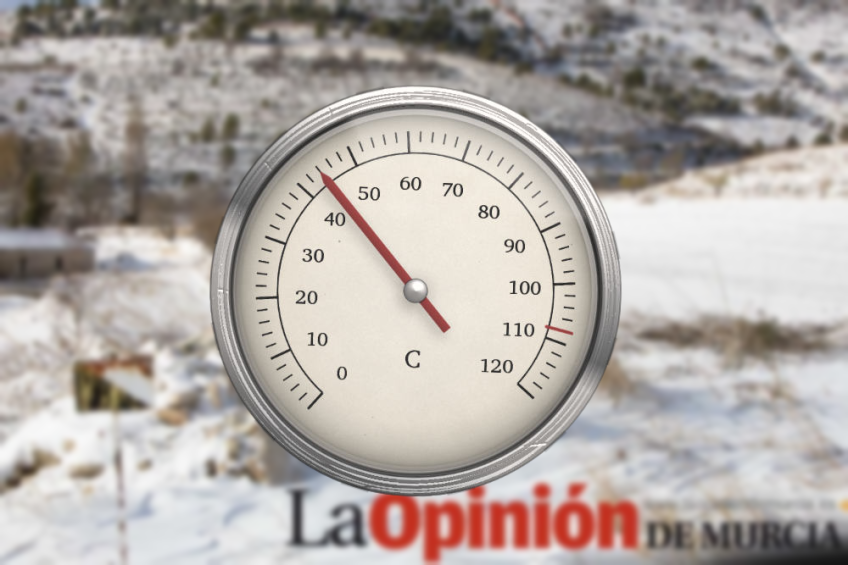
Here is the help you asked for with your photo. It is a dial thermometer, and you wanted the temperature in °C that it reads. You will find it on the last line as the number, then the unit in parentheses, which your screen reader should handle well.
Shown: 44 (°C)
